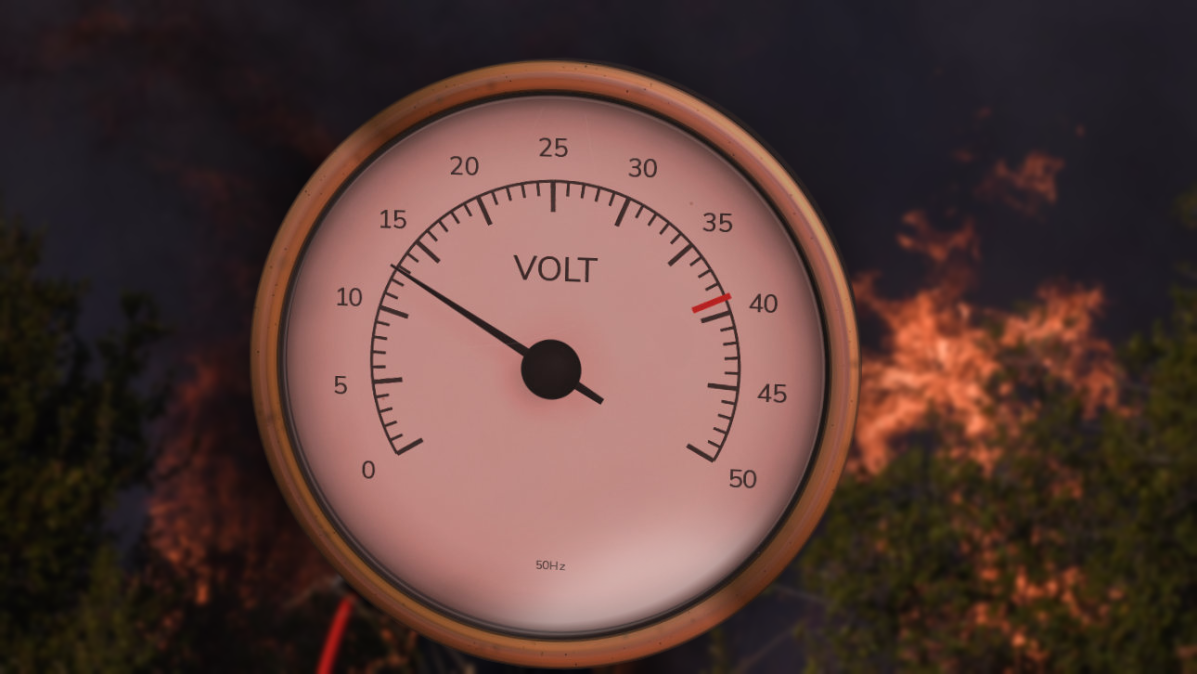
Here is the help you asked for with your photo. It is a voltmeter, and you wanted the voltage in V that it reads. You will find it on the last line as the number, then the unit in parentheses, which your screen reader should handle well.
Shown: 13 (V)
